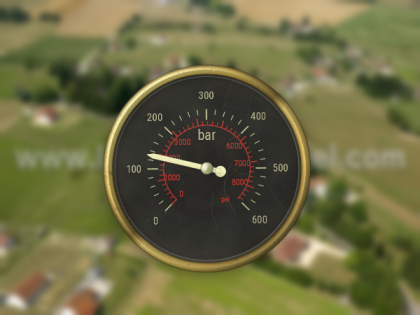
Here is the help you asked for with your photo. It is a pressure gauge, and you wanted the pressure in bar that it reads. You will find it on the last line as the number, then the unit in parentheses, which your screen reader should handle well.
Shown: 130 (bar)
